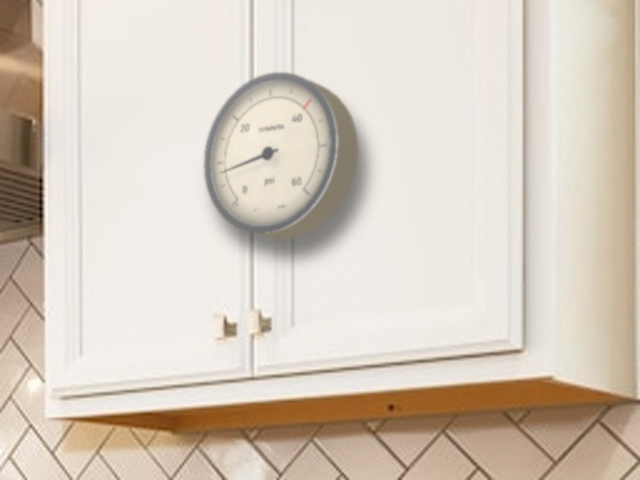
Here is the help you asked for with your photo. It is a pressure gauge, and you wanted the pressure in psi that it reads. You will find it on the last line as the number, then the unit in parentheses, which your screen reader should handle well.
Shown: 7.5 (psi)
